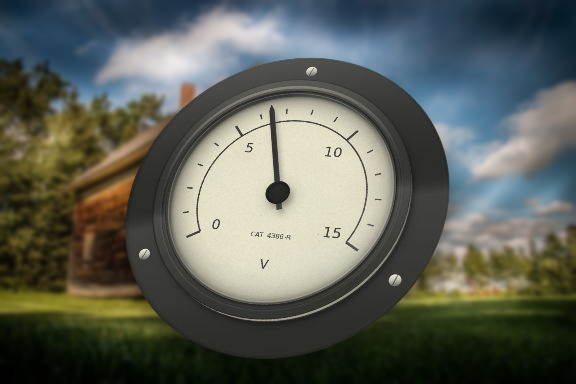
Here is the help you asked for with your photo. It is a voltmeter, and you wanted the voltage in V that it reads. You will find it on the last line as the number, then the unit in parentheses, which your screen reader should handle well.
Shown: 6.5 (V)
